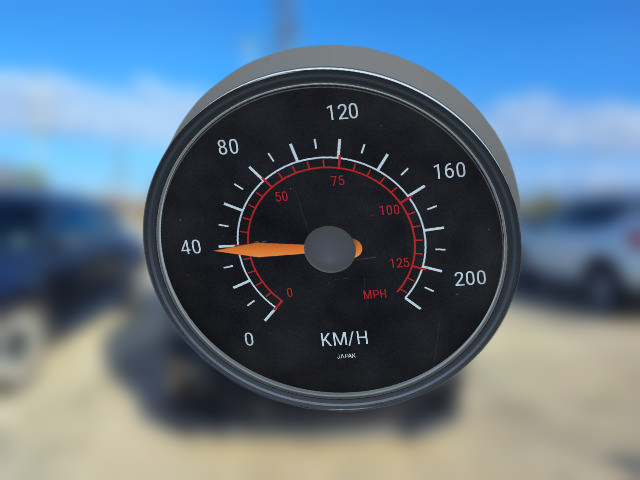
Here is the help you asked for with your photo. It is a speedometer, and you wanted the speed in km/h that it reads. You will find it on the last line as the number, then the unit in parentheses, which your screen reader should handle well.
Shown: 40 (km/h)
